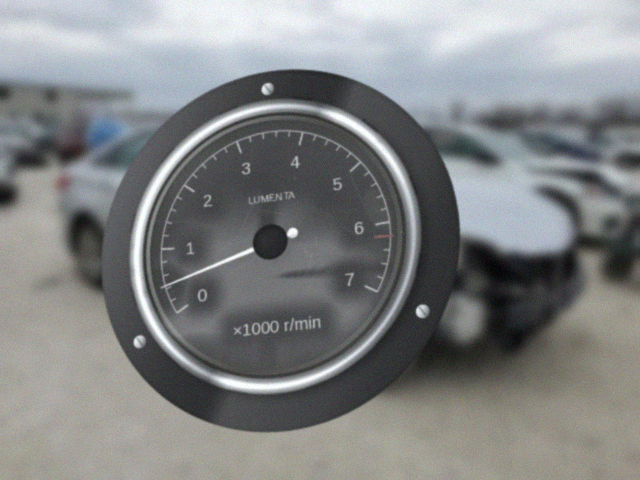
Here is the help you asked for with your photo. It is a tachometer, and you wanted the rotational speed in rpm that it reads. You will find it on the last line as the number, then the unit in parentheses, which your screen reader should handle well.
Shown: 400 (rpm)
